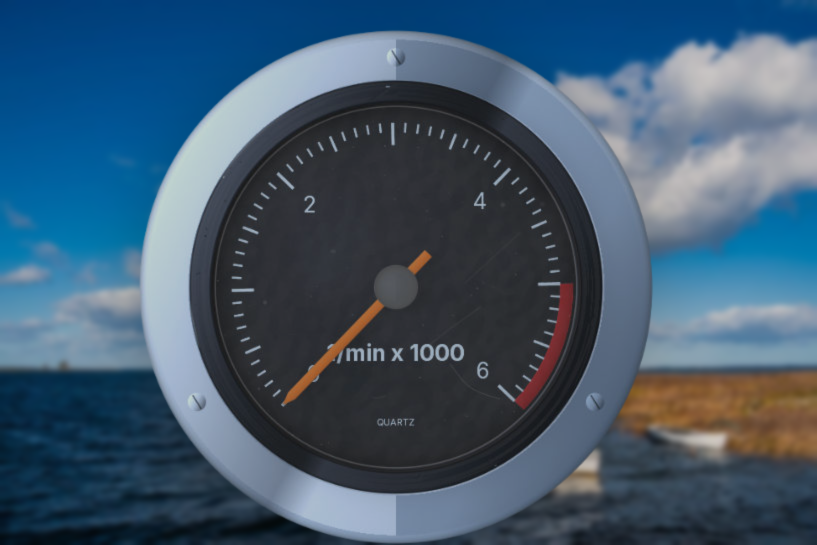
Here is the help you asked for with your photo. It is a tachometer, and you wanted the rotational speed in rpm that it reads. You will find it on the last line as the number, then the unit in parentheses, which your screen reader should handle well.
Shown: 0 (rpm)
